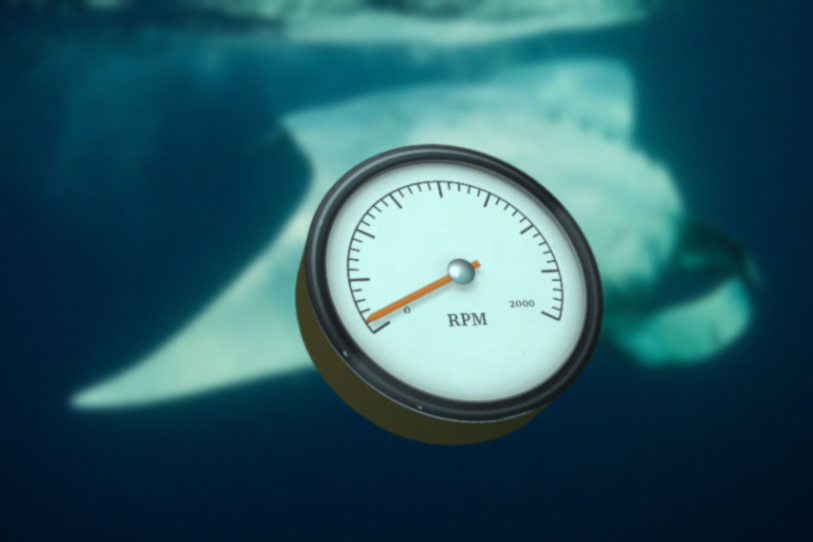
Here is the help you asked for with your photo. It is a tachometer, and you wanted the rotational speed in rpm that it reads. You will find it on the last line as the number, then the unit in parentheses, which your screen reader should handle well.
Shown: 50 (rpm)
